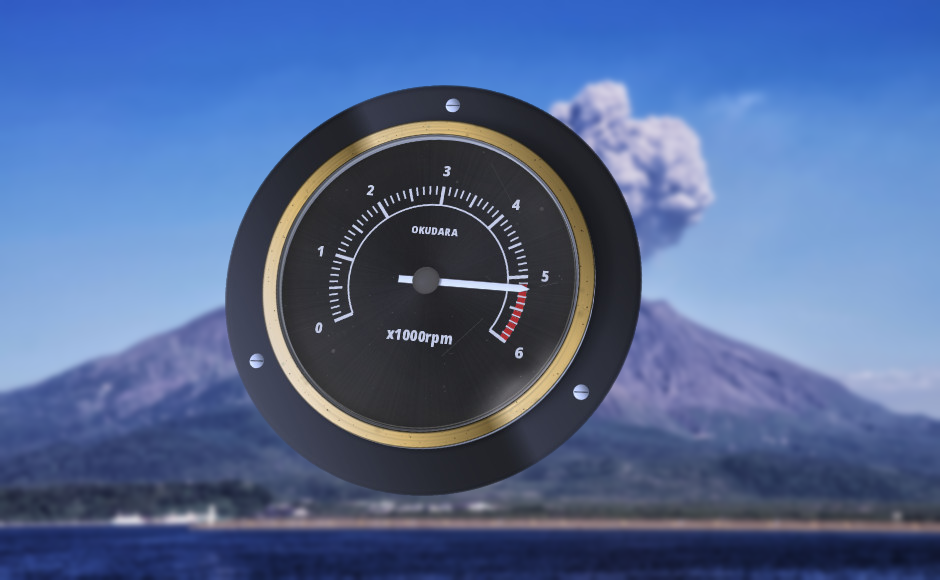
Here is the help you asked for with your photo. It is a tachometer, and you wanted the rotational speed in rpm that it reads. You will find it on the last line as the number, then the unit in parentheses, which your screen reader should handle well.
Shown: 5200 (rpm)
